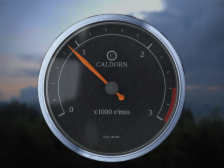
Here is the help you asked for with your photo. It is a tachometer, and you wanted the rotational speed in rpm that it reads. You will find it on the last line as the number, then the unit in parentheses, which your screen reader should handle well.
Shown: 900 (rpm)
